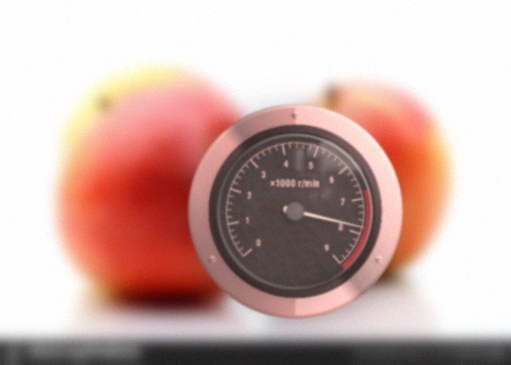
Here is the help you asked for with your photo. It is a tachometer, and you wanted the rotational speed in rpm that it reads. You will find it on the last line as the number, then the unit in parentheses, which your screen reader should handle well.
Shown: 7800 (rpm)
